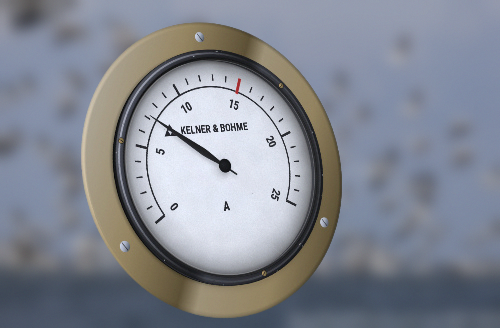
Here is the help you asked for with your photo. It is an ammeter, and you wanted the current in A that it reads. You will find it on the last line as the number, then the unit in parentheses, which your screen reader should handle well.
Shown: 7 (A)
